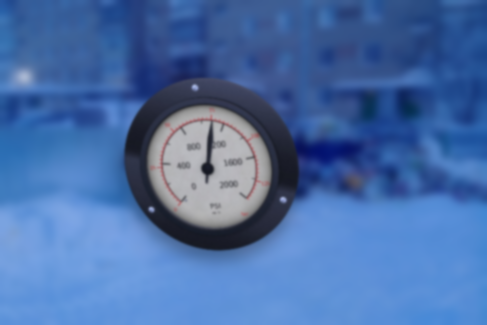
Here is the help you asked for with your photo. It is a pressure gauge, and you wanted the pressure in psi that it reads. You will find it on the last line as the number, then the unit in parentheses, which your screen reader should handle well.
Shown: 1100 (psi)
